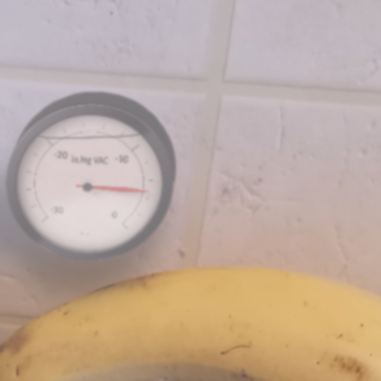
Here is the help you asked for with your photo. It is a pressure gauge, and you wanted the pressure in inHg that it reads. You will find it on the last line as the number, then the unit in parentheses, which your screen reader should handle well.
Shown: -5 (inHg)
